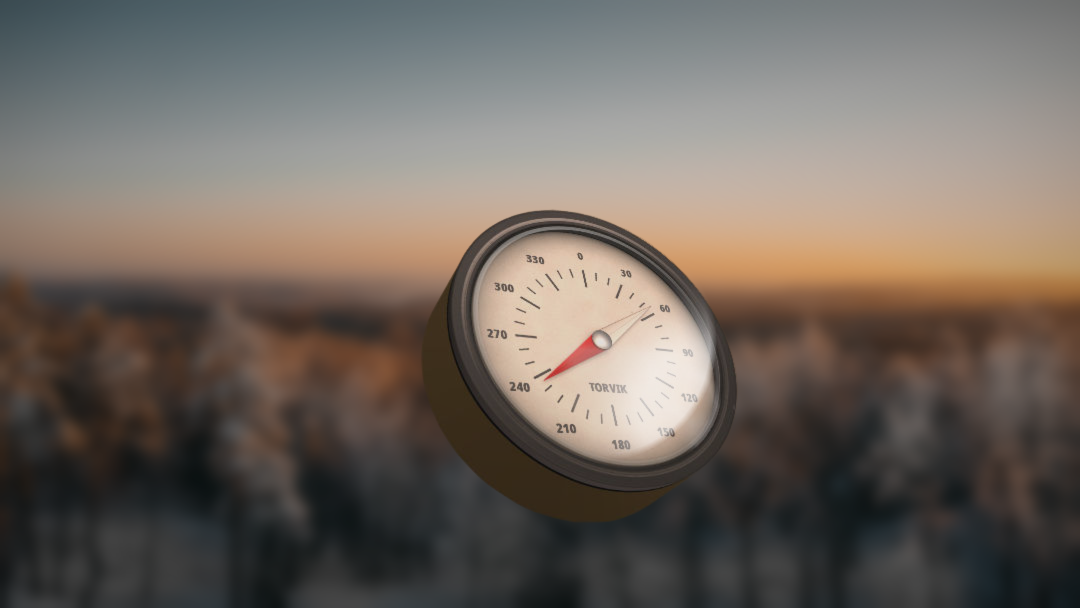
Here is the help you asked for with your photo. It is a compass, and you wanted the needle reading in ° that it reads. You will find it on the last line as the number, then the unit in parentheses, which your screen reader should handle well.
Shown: 235 (°)
